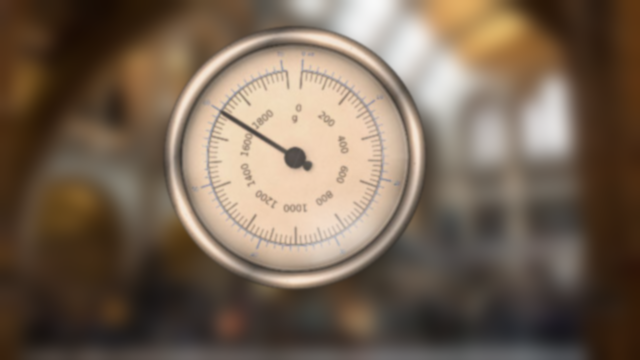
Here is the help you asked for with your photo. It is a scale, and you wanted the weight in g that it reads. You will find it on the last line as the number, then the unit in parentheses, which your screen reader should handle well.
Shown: 1700 (g)
